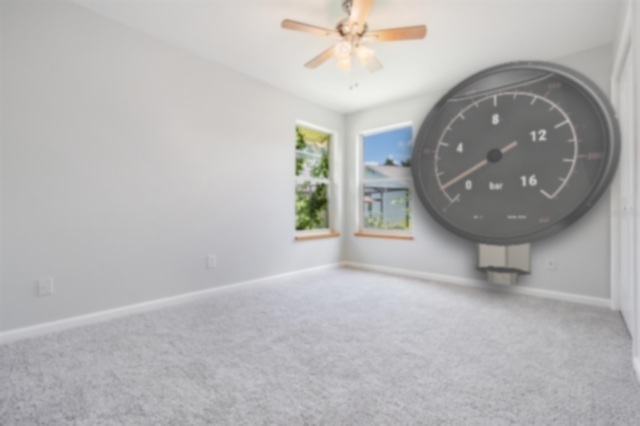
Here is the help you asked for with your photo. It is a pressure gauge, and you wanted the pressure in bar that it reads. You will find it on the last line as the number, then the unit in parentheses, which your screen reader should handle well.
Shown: 1 (bar)
